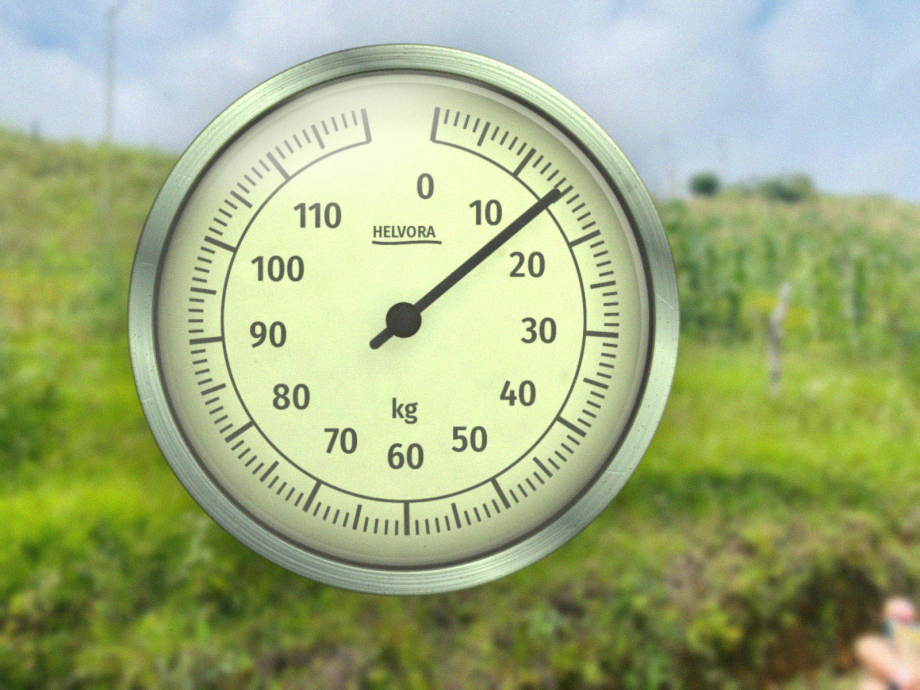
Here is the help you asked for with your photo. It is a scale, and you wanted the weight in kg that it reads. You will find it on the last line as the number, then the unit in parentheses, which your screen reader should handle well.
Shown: 14.5 (kg)
